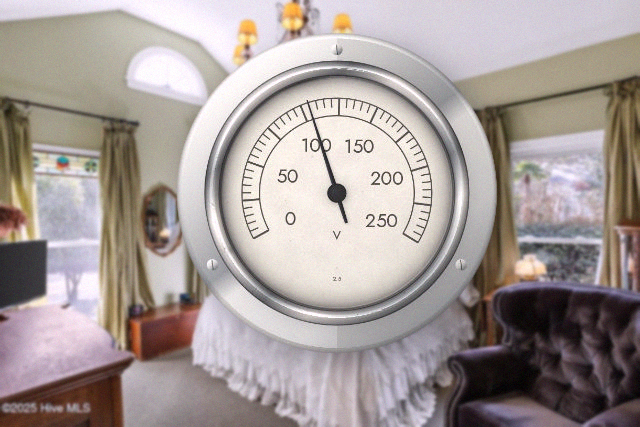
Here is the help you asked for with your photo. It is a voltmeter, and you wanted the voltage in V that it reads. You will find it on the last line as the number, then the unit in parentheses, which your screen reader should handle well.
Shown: 105 (V)
